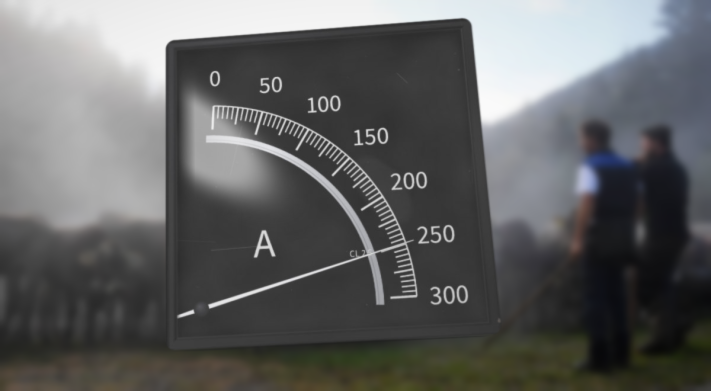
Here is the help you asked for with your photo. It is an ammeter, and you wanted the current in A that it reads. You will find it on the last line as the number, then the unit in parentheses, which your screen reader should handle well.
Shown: 250 (A)
